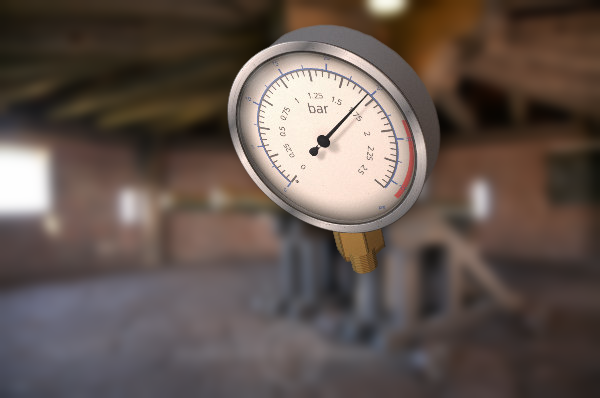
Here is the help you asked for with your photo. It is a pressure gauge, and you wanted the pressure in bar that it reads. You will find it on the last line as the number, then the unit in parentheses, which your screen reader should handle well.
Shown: 1.7 (bar)
